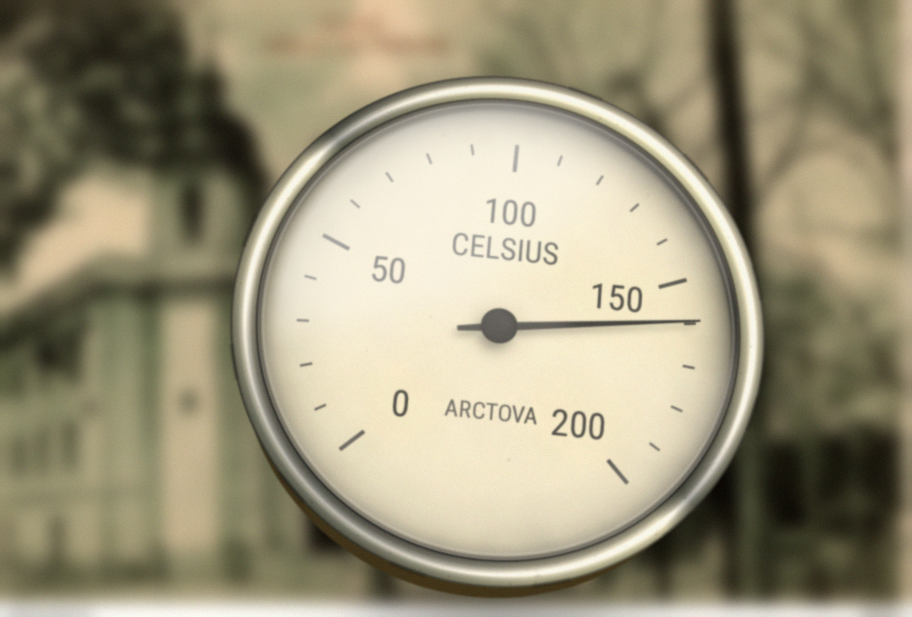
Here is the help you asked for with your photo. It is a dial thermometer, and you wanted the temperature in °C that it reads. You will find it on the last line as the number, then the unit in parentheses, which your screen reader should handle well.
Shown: 160 (°C)
